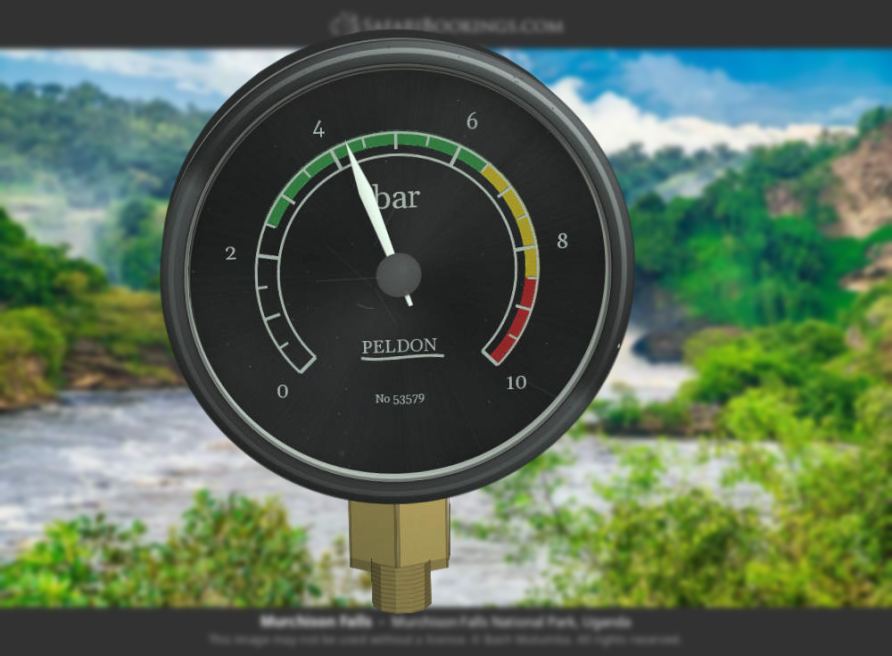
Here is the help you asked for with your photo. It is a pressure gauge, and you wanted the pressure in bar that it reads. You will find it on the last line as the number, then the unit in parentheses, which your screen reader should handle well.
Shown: 4.25 (bar)
